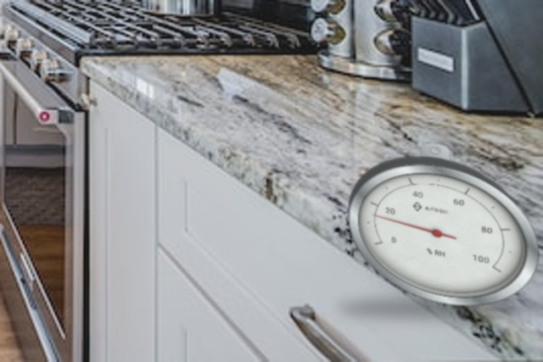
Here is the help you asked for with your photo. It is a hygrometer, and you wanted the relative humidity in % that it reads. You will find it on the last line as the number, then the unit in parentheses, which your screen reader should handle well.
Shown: 15 (%)
